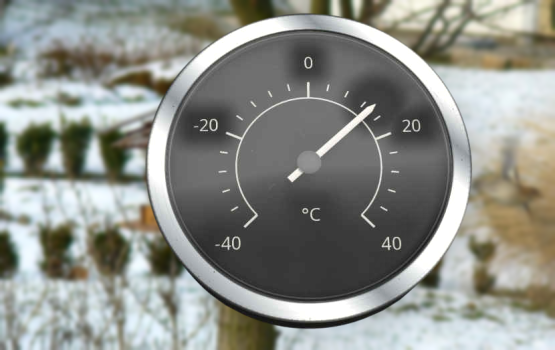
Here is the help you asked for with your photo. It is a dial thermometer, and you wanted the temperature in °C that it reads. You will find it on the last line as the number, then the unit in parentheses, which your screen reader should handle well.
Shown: 14 (°C)
